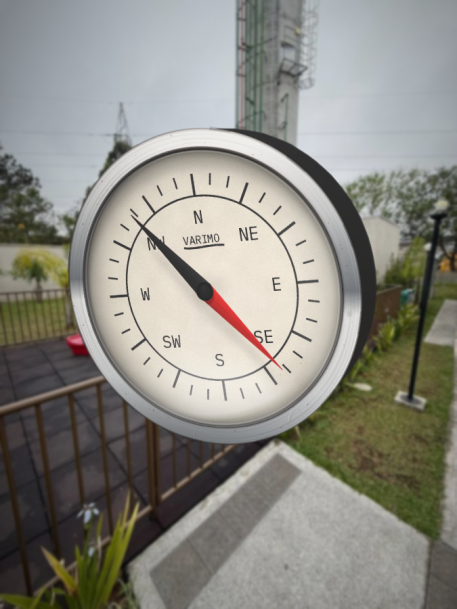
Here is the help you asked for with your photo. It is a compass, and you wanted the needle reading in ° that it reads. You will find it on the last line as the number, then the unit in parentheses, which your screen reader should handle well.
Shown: 140 (°)
